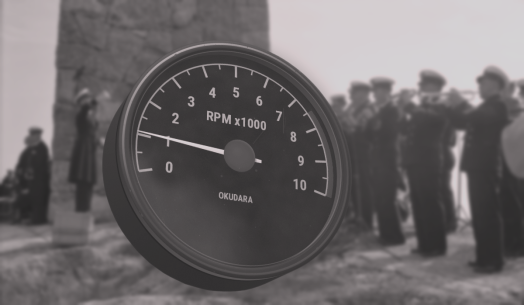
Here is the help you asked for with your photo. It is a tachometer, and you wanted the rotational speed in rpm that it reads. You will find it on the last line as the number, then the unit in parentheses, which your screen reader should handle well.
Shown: 1000 (rpm)
